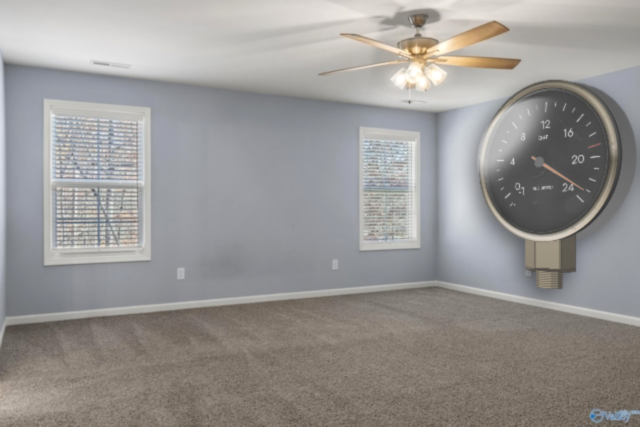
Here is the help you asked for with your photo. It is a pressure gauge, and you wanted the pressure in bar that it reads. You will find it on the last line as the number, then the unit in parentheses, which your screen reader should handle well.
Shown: 23 (bar)
